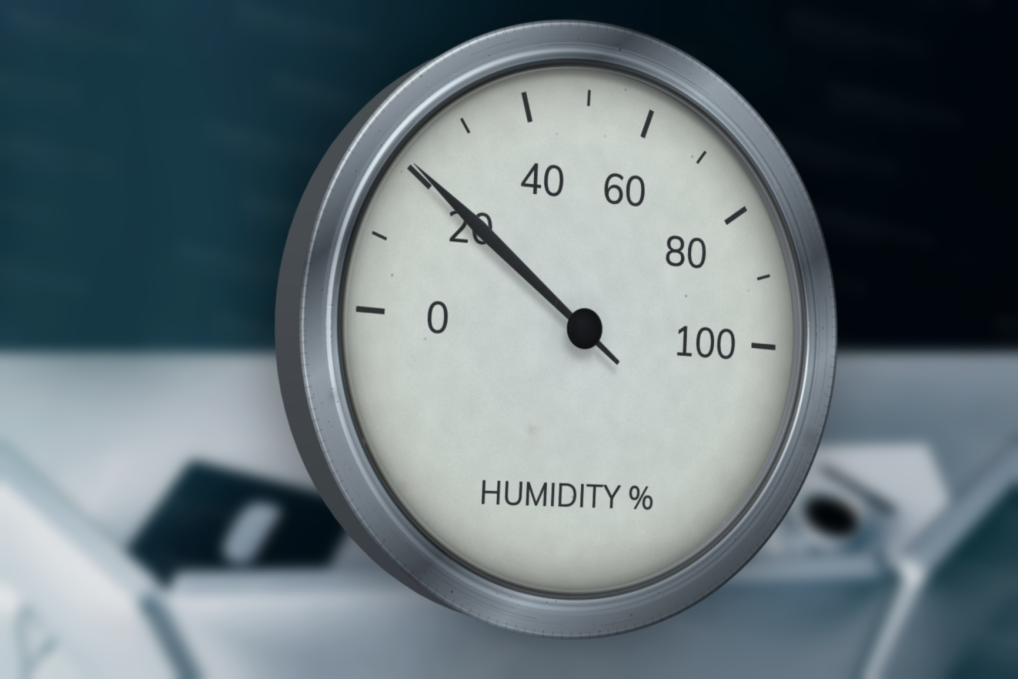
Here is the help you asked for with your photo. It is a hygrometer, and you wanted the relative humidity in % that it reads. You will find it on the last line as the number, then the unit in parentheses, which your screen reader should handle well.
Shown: 20 (%)
